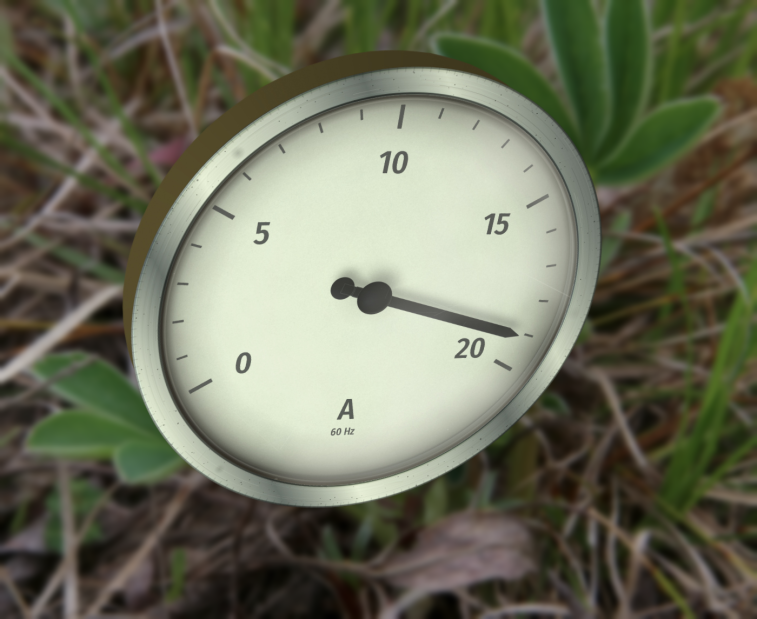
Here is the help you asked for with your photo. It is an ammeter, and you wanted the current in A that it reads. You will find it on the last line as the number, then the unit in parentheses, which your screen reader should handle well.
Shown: 19 (A)
